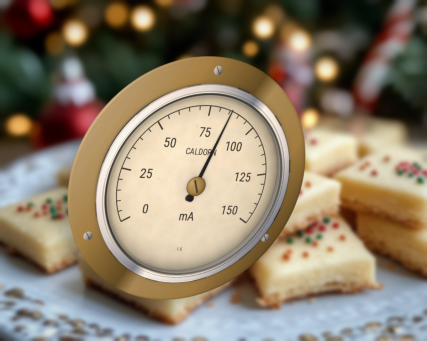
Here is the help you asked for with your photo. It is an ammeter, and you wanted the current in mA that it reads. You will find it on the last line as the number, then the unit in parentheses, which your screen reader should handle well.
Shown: 85 (mA)
